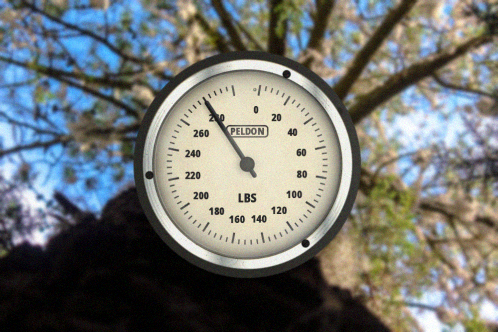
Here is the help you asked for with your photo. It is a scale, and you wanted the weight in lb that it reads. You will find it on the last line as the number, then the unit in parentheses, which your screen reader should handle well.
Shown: 280 (lb)
